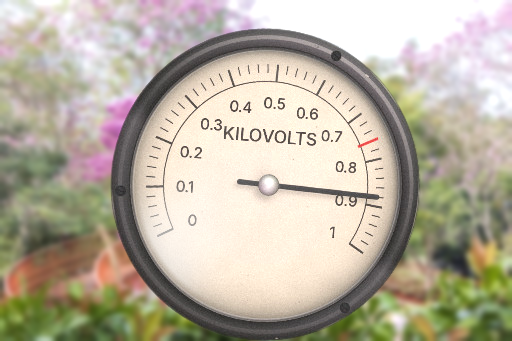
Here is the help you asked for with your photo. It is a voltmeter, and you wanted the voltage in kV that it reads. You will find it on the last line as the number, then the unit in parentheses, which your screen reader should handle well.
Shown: 0.88 (kV)
